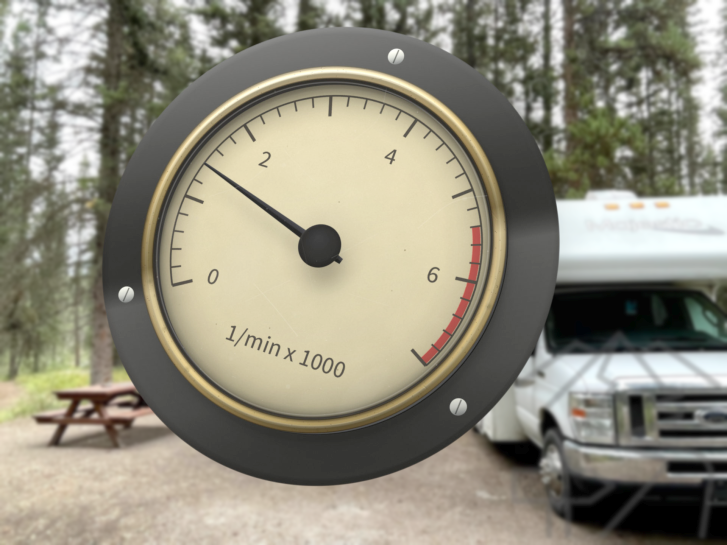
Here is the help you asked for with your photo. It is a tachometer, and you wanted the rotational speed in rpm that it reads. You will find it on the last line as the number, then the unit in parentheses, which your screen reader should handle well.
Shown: 1400 (rpm)
